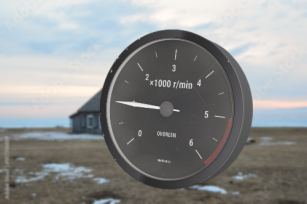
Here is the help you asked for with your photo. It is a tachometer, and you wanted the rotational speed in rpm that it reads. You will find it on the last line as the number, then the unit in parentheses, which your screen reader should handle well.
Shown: 1000 (rpm)
